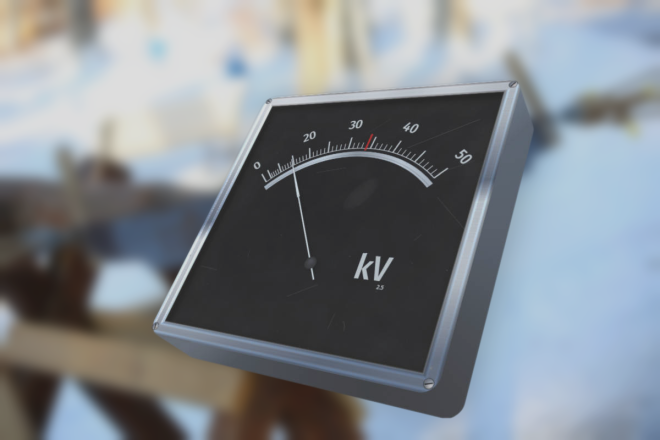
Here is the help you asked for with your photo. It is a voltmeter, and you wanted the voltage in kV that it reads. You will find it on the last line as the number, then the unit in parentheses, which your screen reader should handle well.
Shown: 15 (kV)
